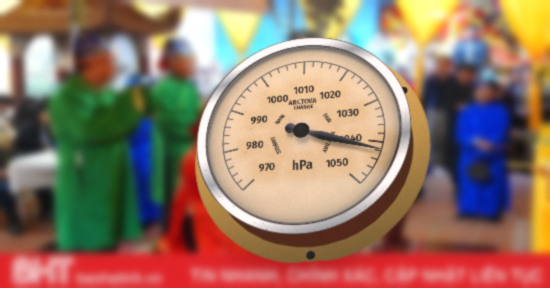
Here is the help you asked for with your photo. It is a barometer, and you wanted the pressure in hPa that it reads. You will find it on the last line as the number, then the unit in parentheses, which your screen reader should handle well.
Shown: 1042 (hPa)
